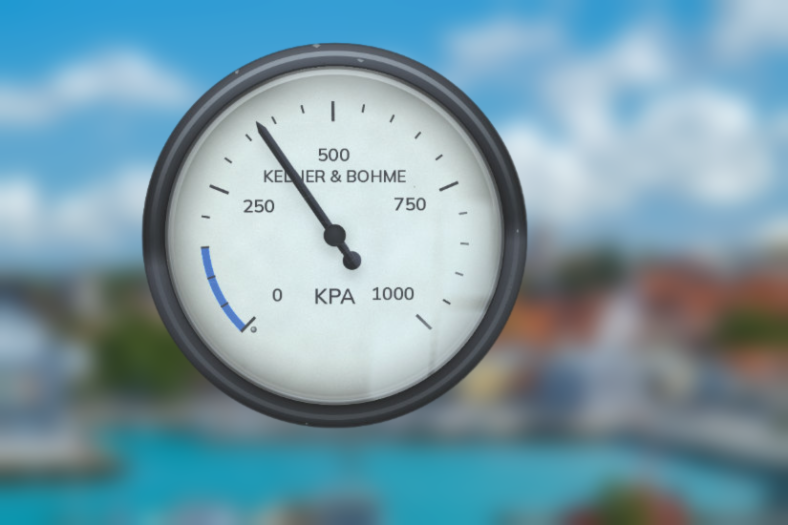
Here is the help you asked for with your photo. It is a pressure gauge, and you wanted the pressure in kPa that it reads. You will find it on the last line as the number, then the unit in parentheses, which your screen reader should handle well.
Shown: 375 (kPa)
